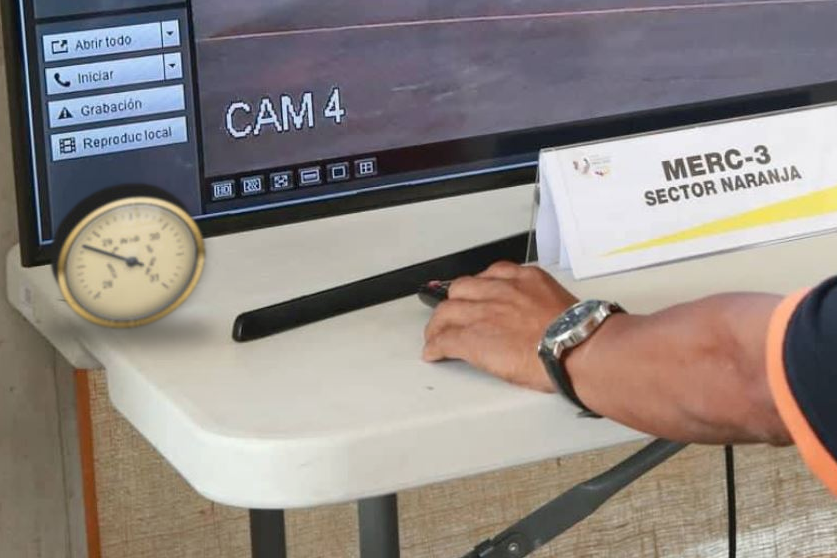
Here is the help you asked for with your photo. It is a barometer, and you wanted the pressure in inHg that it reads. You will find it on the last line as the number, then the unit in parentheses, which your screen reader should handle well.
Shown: 28.8 (inHg)
